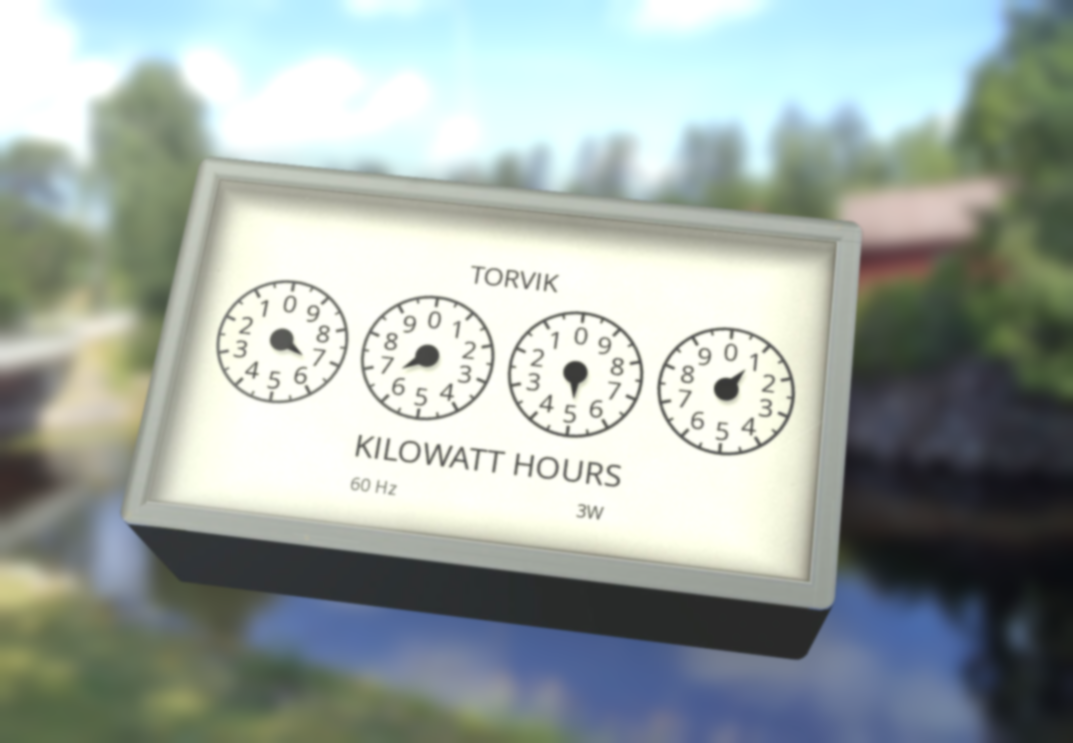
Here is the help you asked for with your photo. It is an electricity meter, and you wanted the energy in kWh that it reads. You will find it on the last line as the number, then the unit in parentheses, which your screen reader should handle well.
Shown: 6651 (kWh)
